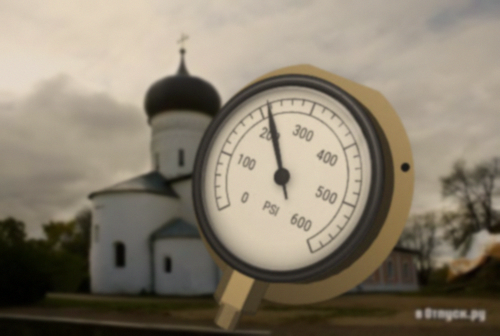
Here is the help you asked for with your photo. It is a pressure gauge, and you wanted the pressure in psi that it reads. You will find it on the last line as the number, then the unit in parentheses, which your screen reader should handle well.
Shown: 220 (psi)
